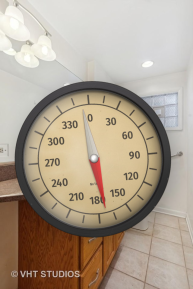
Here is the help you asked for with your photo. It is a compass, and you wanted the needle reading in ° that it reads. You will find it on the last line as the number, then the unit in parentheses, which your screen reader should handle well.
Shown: 172.5 (°)
